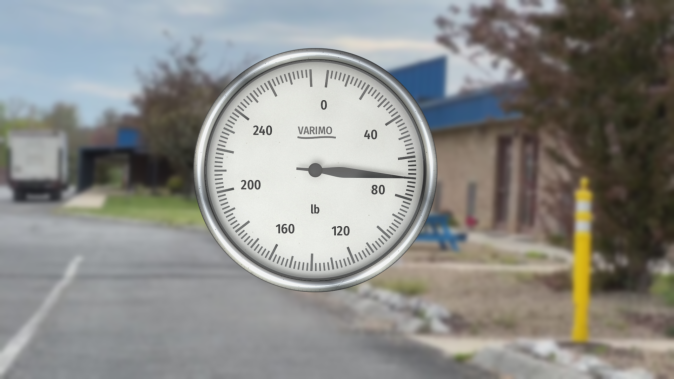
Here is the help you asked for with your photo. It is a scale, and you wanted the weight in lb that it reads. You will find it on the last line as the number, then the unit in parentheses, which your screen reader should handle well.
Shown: 70 (lb)
